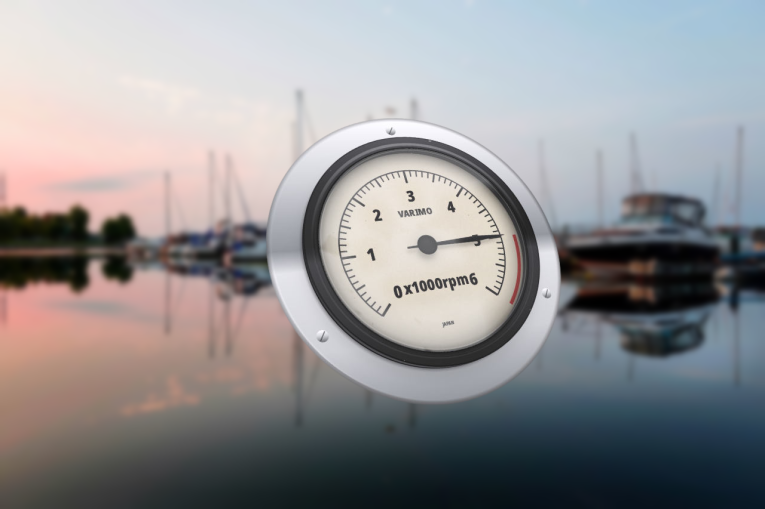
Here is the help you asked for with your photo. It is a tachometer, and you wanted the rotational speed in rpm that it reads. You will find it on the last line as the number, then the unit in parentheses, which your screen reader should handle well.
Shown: 5000 (rpm)
